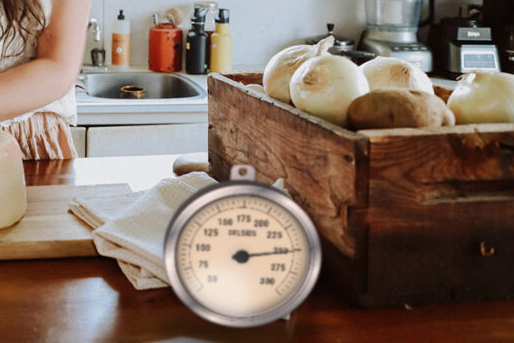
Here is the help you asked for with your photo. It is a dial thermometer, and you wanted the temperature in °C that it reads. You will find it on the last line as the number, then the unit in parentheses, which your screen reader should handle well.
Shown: 250 (°C)
